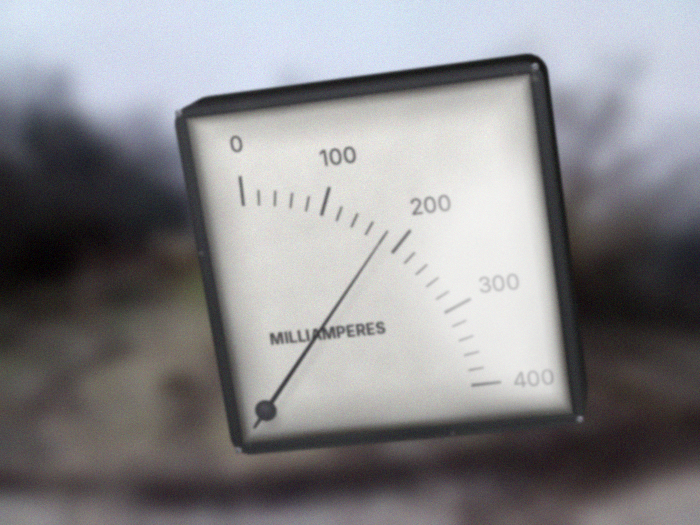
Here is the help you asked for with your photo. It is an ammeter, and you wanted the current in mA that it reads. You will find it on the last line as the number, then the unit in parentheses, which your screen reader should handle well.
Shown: 180 (mA)
